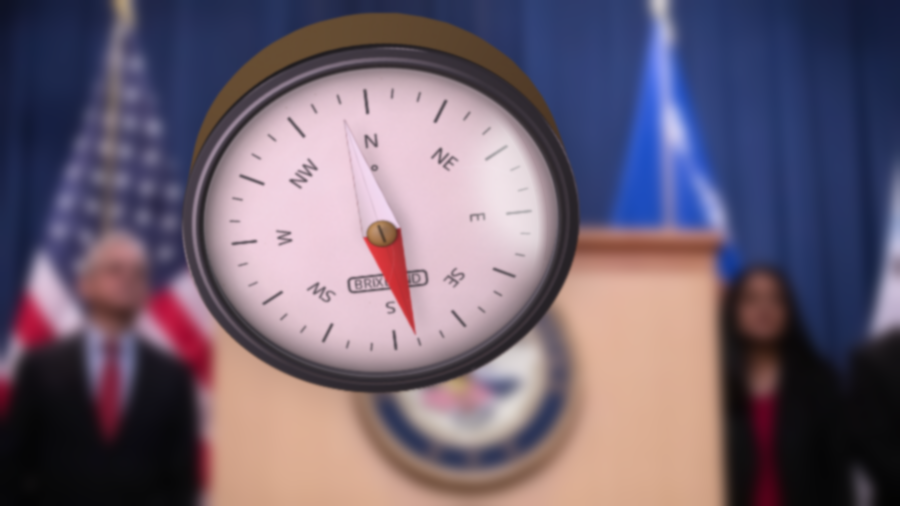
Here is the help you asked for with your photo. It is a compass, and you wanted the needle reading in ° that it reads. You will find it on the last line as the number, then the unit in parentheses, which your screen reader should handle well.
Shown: 170 (°)
